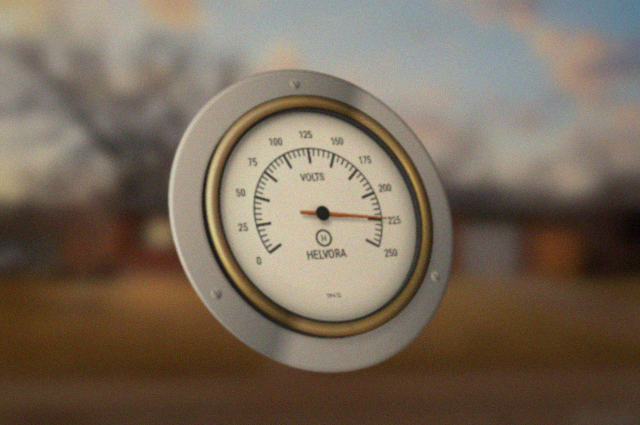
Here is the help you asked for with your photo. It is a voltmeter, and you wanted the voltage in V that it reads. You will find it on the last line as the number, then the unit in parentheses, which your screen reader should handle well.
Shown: 225 (V)
